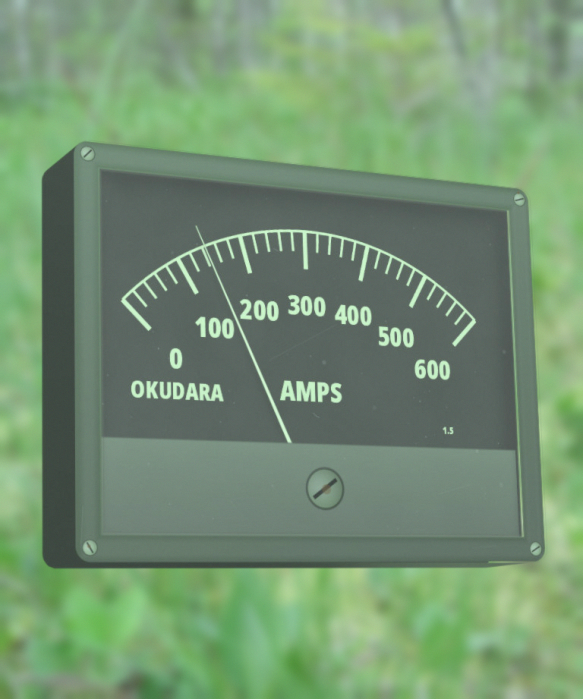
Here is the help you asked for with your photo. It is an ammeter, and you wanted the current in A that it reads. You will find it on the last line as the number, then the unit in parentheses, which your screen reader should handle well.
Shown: 140 (A)
